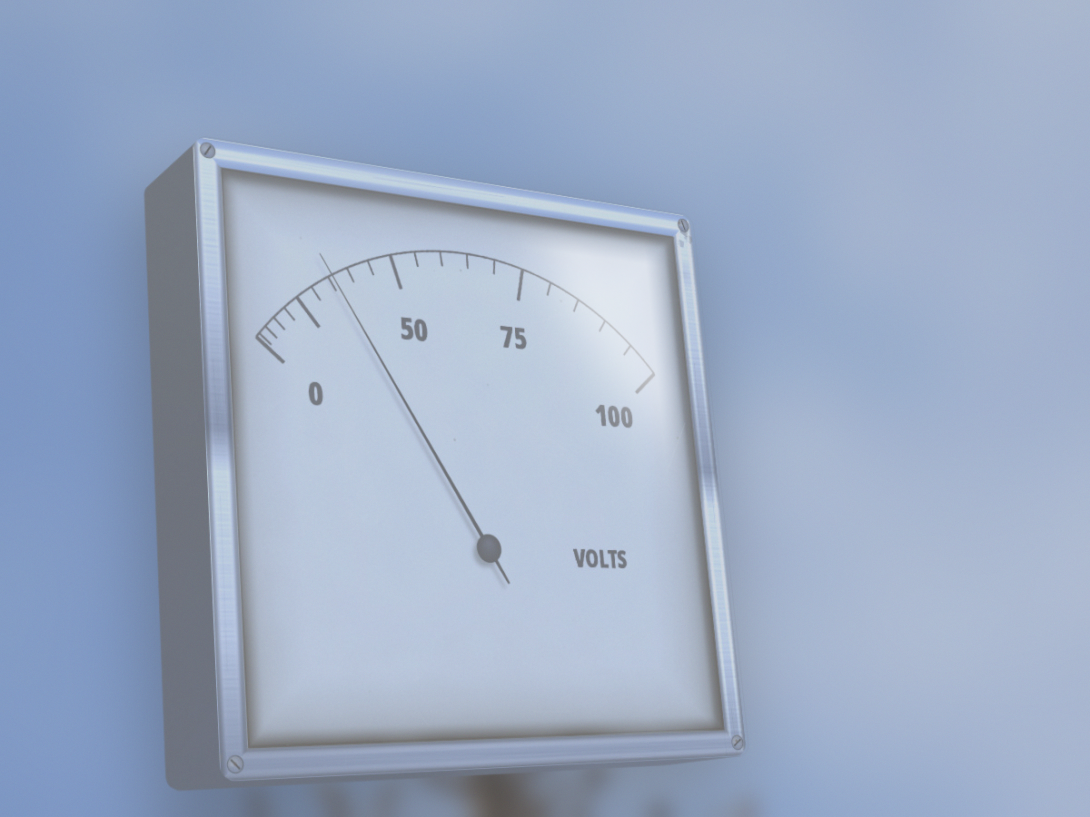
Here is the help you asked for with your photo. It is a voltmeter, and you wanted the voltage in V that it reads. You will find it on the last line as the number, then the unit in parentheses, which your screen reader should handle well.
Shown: 35 (V)
